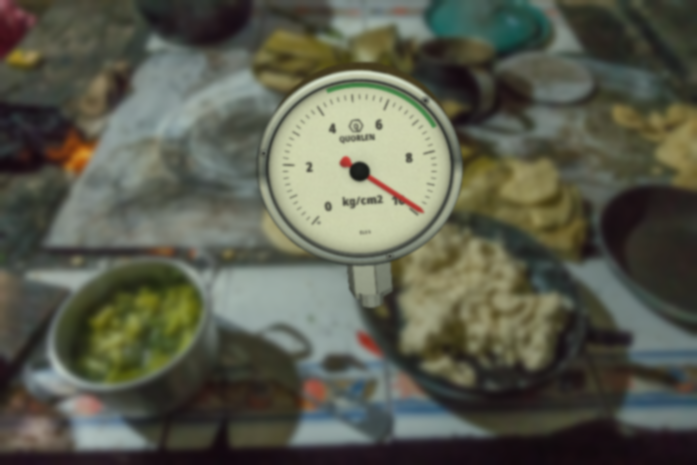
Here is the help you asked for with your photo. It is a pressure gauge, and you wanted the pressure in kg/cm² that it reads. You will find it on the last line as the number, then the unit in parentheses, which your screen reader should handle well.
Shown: 9.8 (kg/cm²)
